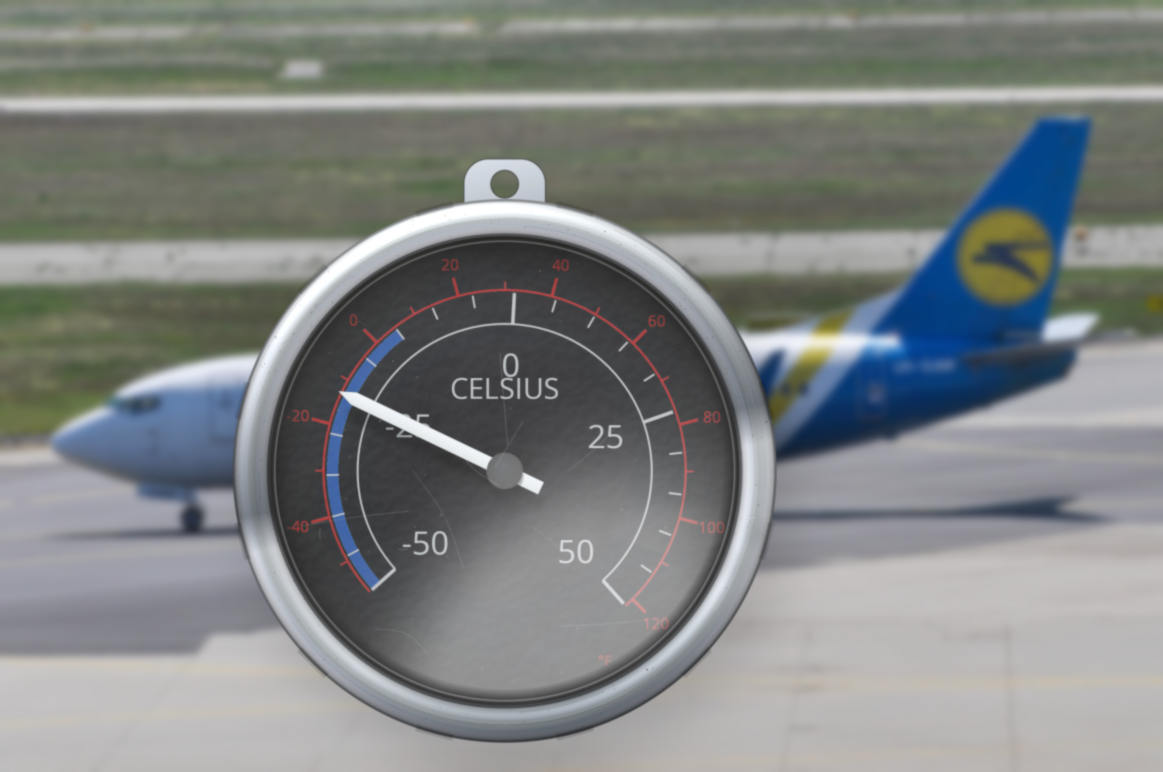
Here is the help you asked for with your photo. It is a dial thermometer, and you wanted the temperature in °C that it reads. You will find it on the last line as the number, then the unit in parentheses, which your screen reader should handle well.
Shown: -25 (°C)
